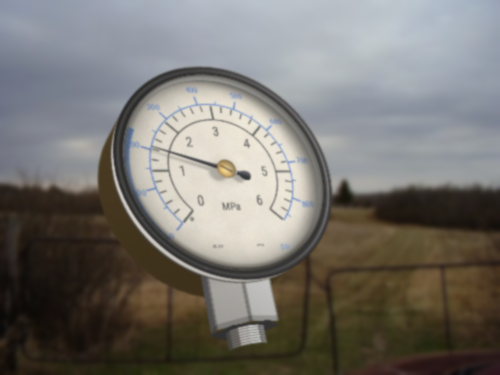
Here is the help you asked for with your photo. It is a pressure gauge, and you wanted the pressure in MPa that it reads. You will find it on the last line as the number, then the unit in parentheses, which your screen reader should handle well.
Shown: 1.4 (MPa)
